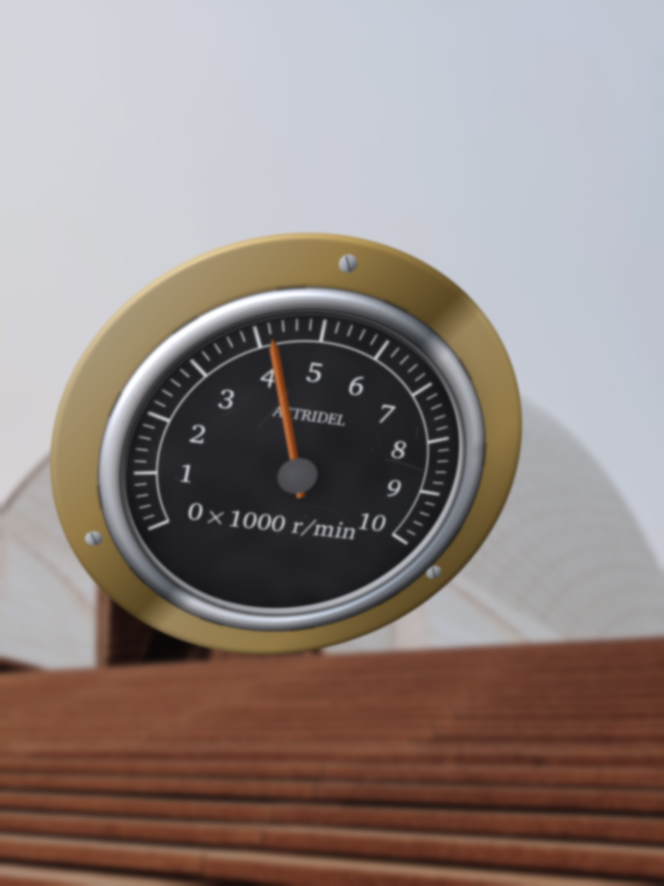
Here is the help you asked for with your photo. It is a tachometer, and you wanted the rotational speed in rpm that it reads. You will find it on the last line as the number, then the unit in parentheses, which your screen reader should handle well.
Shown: 4200 (rpm)
